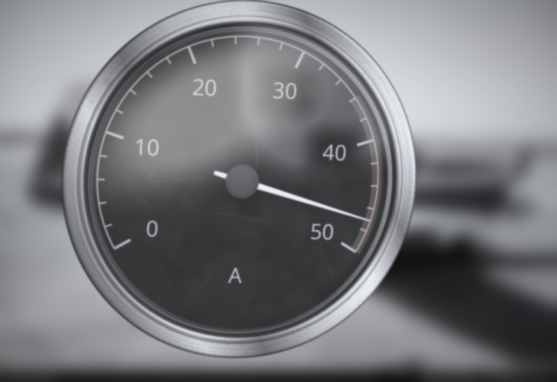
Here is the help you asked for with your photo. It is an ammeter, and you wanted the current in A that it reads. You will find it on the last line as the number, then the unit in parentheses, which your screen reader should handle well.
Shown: 47 (A)
